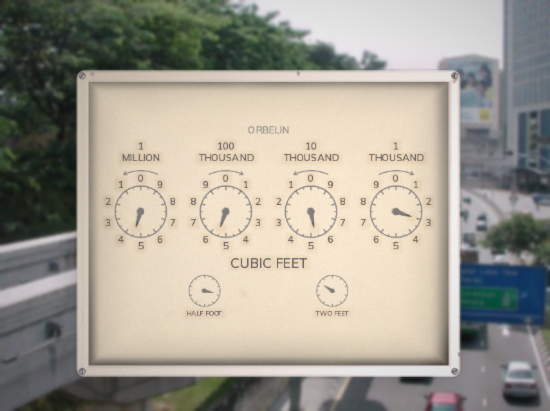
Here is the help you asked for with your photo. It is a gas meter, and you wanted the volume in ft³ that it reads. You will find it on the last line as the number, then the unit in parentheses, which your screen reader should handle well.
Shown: 455300 (ft³)
